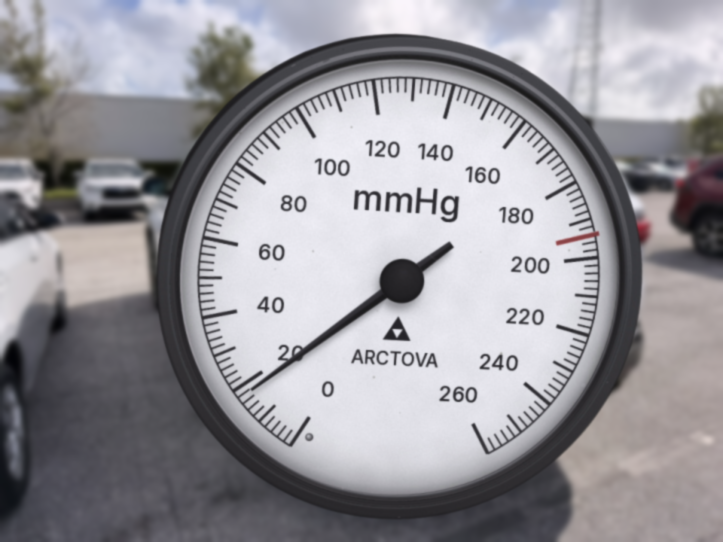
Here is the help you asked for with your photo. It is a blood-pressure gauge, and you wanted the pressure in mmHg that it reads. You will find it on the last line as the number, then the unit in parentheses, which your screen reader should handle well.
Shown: 18 (mmHg)
